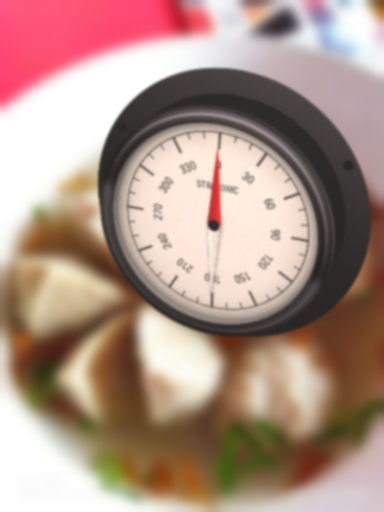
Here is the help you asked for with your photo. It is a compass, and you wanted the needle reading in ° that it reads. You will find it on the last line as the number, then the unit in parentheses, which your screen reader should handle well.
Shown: 0 (°)
